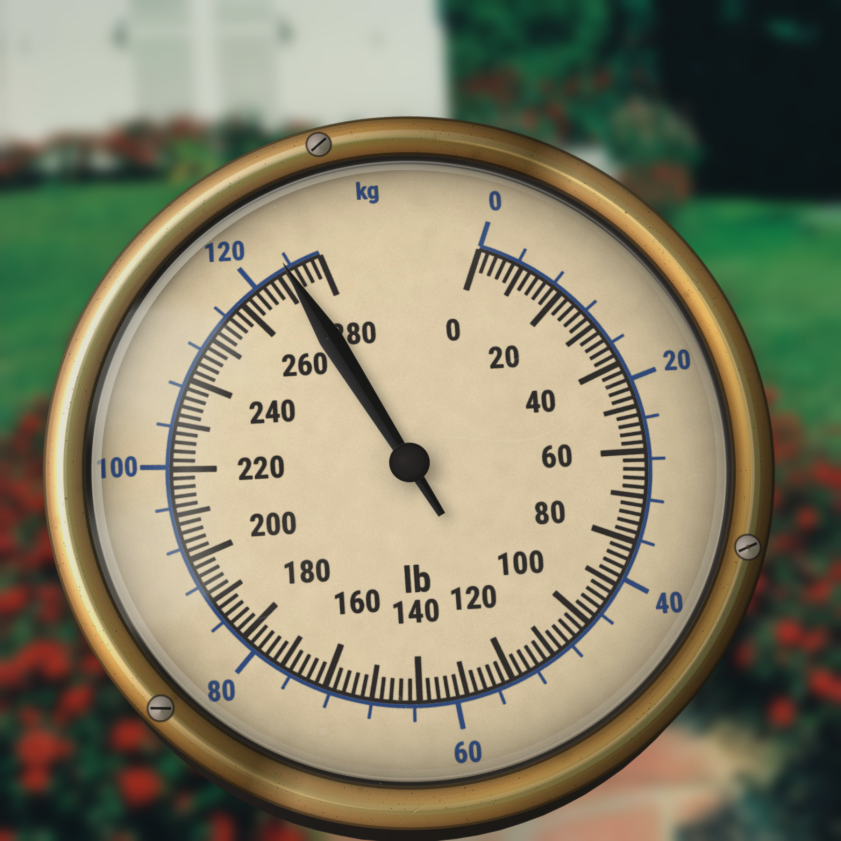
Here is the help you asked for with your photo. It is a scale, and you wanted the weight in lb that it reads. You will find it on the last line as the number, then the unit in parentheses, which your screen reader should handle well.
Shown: 272 (lb)
